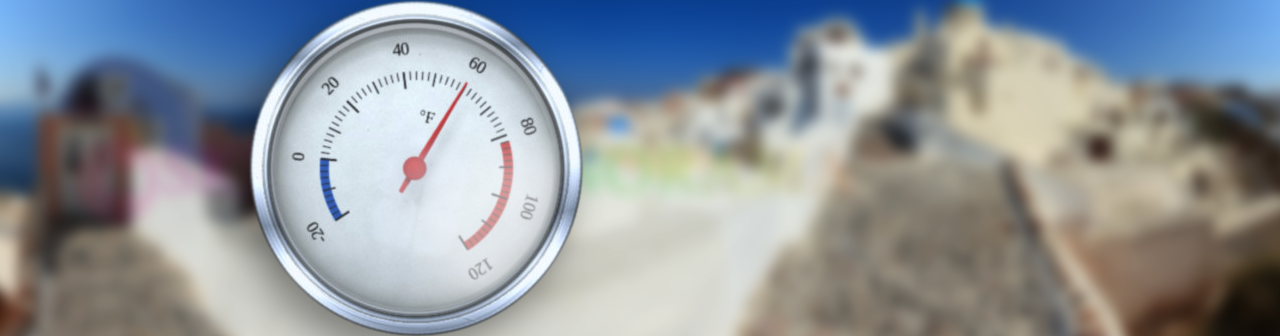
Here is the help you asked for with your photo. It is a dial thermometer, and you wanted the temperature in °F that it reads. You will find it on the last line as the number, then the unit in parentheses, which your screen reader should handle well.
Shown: 60 (°F)
